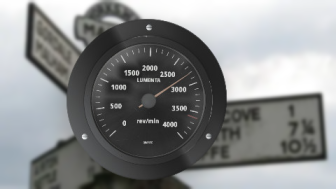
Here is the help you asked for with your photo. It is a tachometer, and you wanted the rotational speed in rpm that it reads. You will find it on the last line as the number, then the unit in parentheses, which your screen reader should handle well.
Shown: 2800 (rpm)
